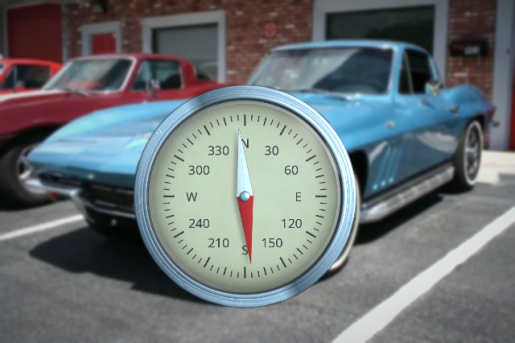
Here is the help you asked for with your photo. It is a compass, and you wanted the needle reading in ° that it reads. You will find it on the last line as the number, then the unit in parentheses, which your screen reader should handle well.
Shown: 175 (°)
